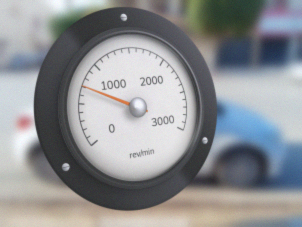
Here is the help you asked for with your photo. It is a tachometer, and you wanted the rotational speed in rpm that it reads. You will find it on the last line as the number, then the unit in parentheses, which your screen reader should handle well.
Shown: 700 (rpm)
